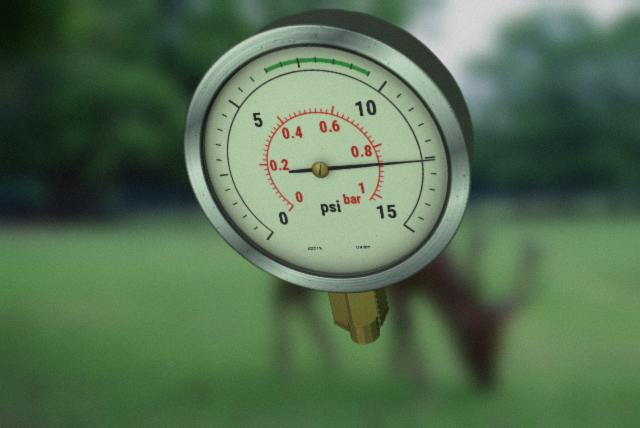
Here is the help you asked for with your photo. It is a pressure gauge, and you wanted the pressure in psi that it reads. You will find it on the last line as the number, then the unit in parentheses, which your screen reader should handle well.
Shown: 12.5 (psi)
